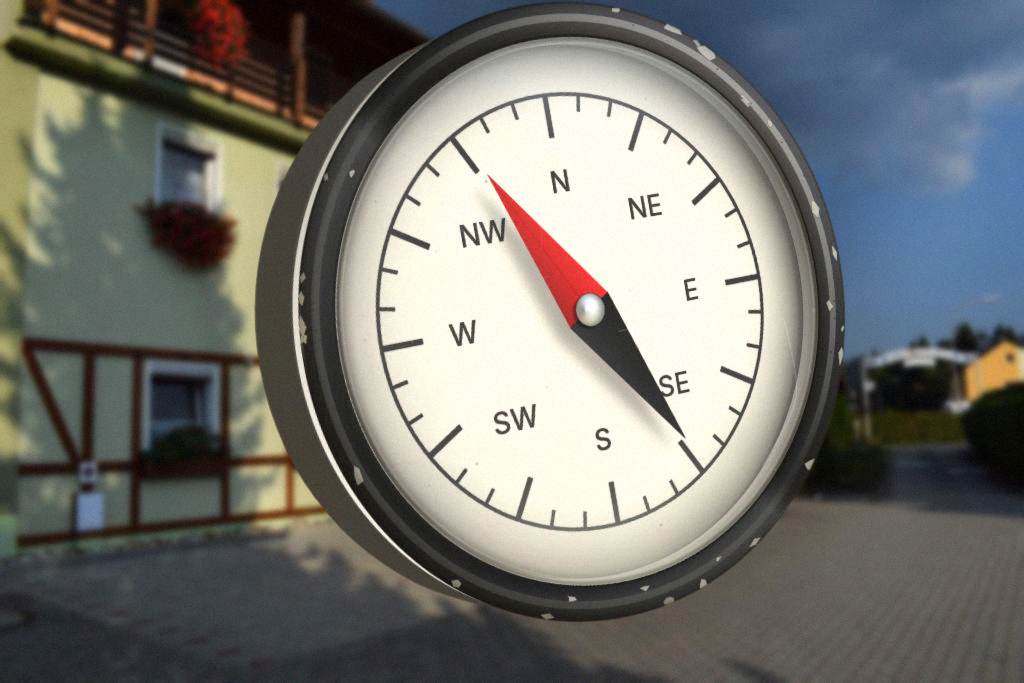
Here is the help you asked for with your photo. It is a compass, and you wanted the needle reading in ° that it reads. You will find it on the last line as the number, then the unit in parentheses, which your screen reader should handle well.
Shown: 330 (°)
